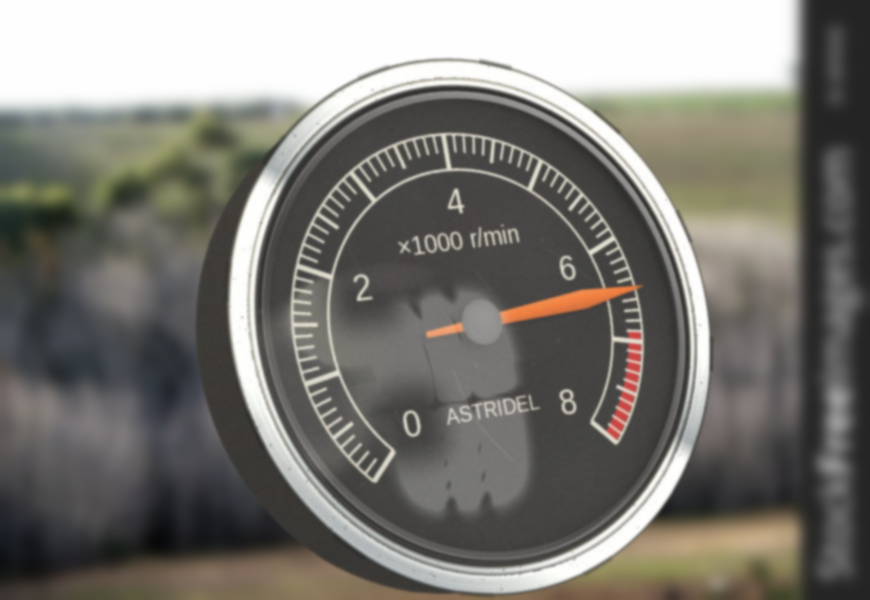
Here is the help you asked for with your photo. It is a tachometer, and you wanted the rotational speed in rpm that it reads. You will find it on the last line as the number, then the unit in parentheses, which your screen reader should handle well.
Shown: 6500 (rpm)
